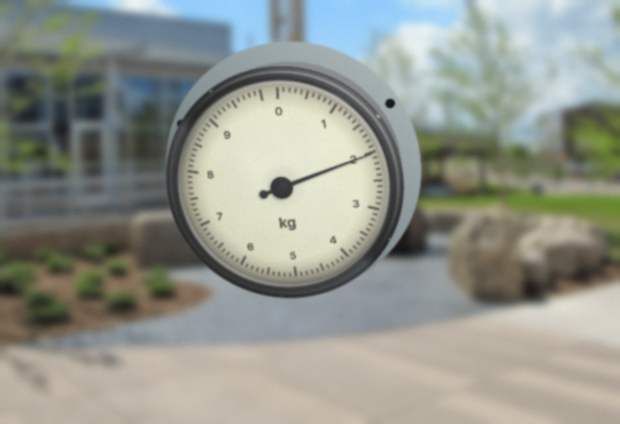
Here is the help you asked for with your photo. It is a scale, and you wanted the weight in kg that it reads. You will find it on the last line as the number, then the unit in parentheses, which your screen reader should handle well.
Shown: 2 (kg)
